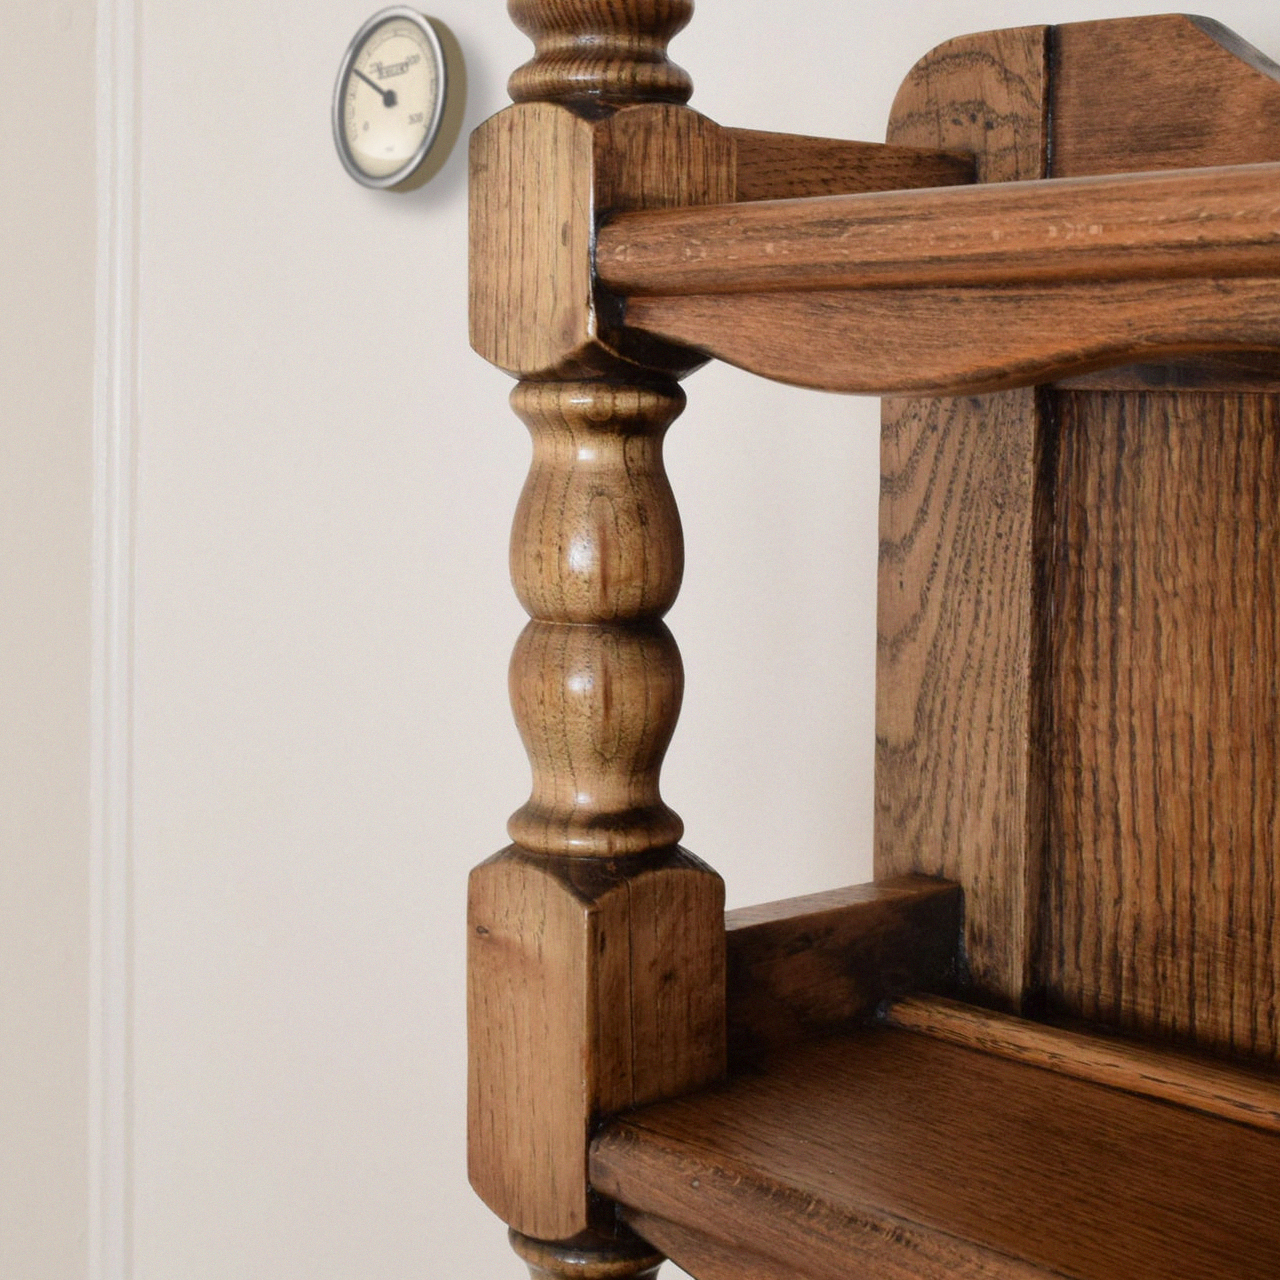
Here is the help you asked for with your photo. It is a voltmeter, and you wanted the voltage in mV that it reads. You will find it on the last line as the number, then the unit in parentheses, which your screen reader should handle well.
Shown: 75 (mV)
